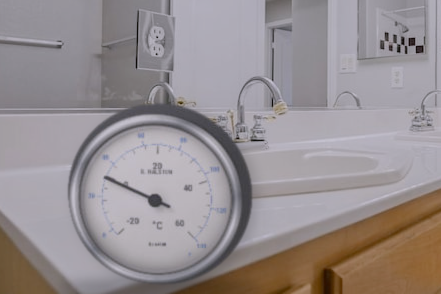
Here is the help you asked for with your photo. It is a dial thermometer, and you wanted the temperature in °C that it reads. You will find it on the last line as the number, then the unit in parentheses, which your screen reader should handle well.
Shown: 0 (°C)
